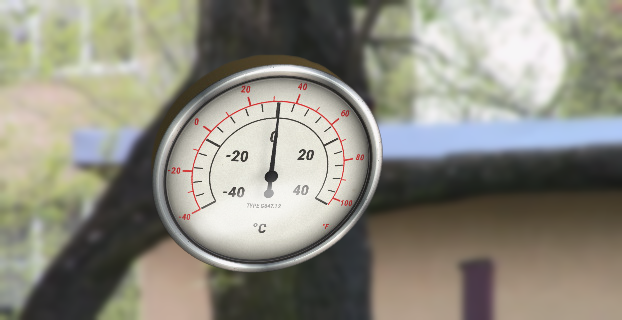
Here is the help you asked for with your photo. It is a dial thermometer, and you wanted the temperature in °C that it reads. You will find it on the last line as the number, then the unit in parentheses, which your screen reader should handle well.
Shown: 0 (°C)
